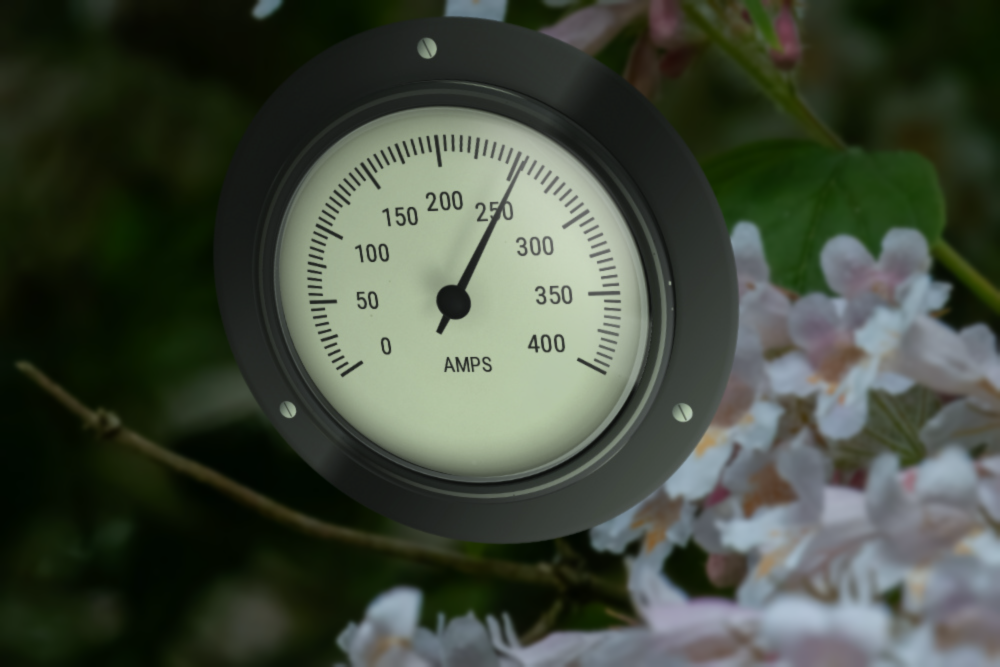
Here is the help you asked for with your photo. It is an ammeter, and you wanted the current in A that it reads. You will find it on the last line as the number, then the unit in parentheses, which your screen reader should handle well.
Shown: 255 (A)
